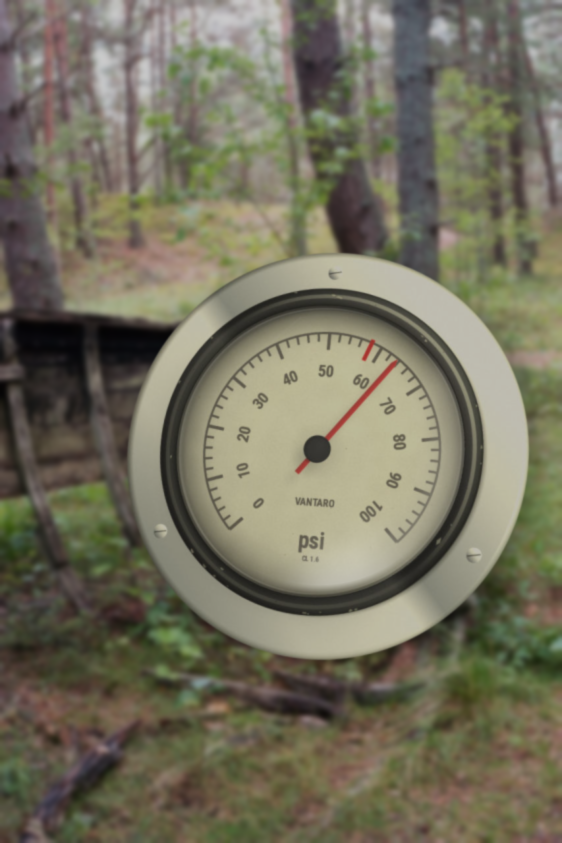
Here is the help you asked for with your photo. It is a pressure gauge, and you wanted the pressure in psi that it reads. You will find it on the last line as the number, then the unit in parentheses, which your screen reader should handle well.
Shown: 64 (psi)
